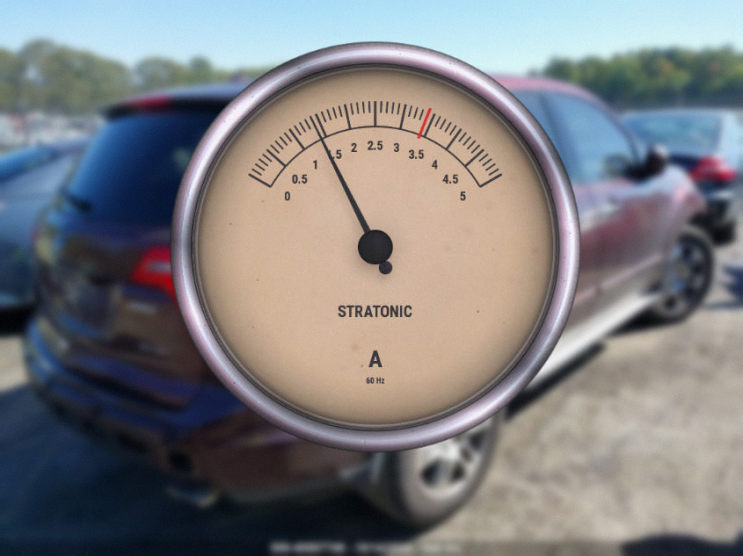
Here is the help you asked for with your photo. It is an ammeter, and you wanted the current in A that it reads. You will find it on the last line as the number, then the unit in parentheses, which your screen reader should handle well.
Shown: 1.4 (A)
